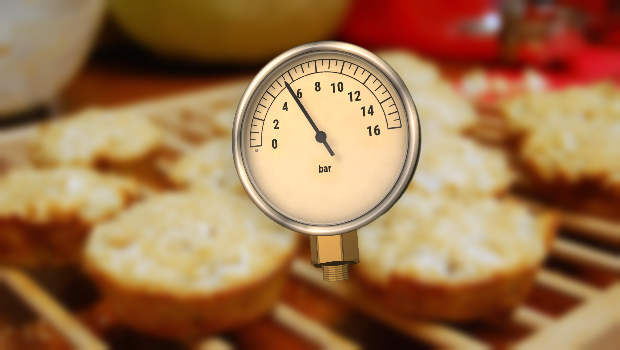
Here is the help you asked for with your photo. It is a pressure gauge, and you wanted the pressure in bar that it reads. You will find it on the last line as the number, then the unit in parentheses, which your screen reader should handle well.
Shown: 5.5 (bar)
